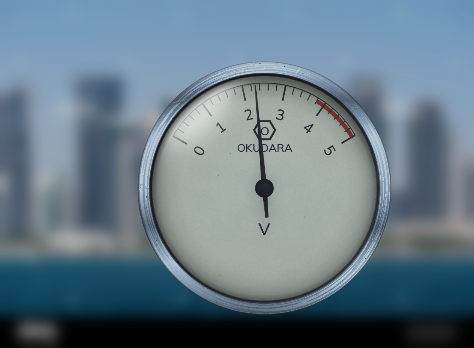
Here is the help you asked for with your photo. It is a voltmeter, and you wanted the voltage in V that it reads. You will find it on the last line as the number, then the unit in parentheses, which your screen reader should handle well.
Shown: 2.3 (V)
